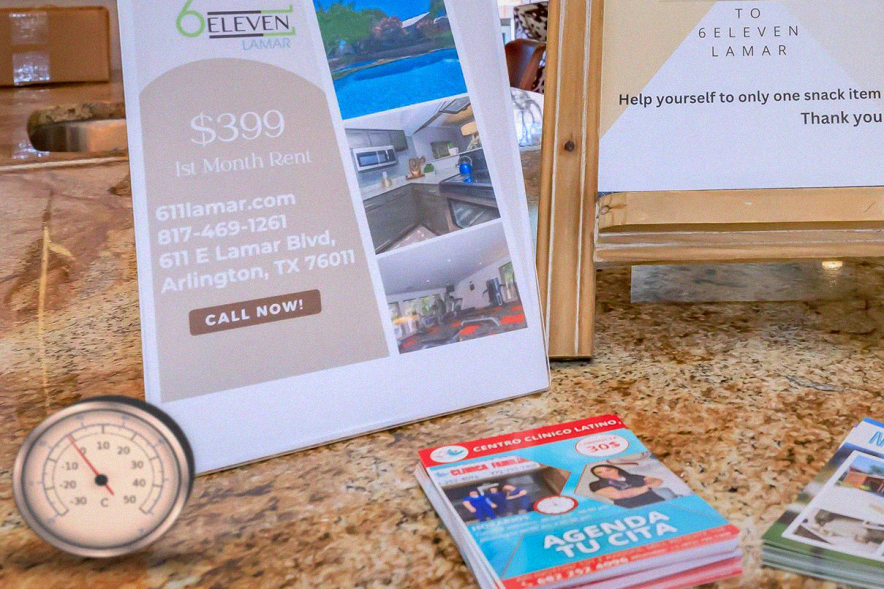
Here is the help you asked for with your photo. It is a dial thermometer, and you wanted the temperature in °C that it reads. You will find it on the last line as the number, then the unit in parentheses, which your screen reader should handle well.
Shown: 0 (°C)
